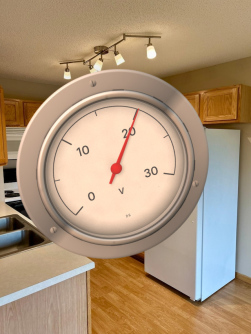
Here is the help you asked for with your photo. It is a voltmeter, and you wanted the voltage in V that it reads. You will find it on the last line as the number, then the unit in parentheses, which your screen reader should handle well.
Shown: 20 (V)
